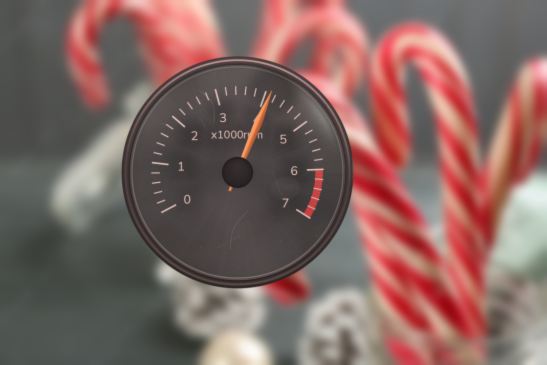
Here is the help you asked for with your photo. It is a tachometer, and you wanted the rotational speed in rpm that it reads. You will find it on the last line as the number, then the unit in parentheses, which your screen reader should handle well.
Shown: 4100 (rpm)
